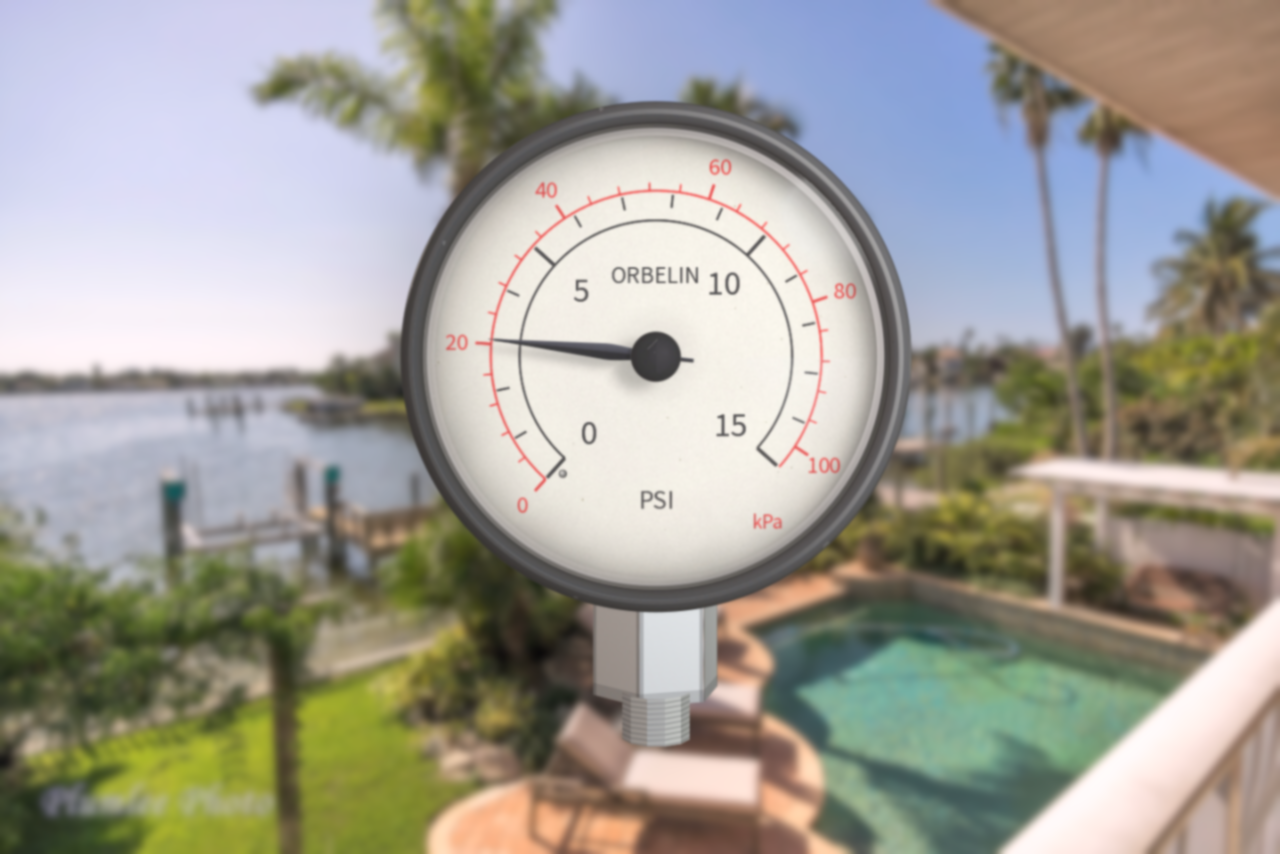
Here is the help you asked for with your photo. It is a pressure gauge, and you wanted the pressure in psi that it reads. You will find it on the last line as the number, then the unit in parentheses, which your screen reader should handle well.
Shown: 3 (psi)
